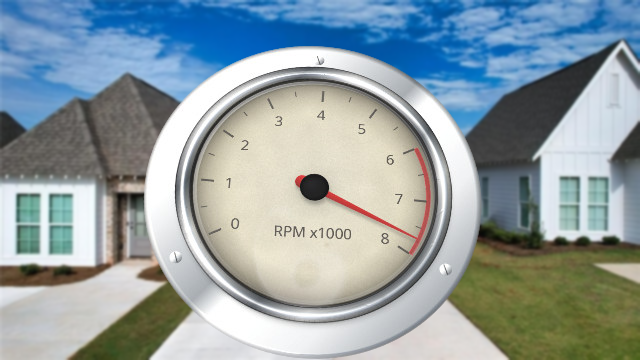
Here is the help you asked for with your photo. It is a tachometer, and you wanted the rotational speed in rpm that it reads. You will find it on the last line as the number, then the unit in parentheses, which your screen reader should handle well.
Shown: 7750 (rpm)
